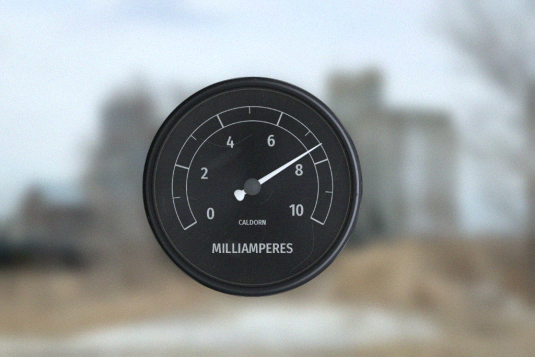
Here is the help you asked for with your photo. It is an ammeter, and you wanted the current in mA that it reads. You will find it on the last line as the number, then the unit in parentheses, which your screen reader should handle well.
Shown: 7.5 (mA)
